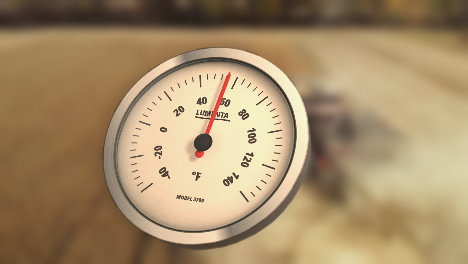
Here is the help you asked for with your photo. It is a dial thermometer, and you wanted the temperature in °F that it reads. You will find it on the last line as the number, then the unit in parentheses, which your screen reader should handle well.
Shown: 56 (°F)
